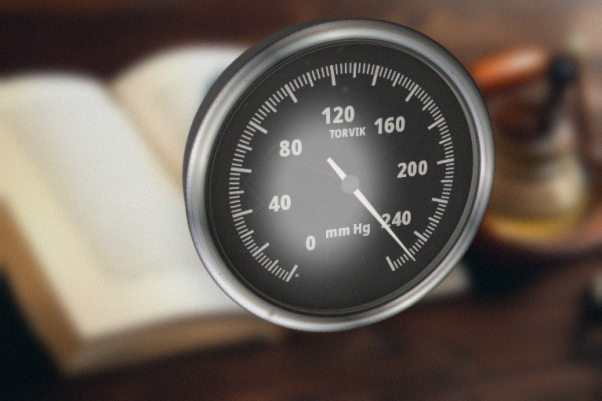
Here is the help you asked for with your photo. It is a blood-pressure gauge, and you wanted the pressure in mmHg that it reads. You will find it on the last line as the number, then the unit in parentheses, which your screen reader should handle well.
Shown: 250 (mmHg)
